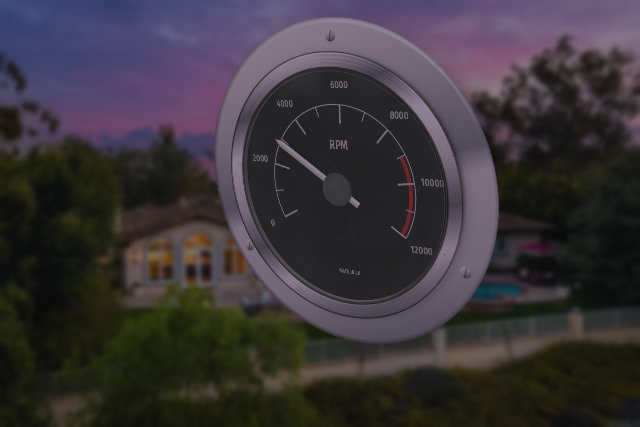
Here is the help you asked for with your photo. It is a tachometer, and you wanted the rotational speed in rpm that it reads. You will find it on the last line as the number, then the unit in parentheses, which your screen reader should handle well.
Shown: 3000 (rpm)
